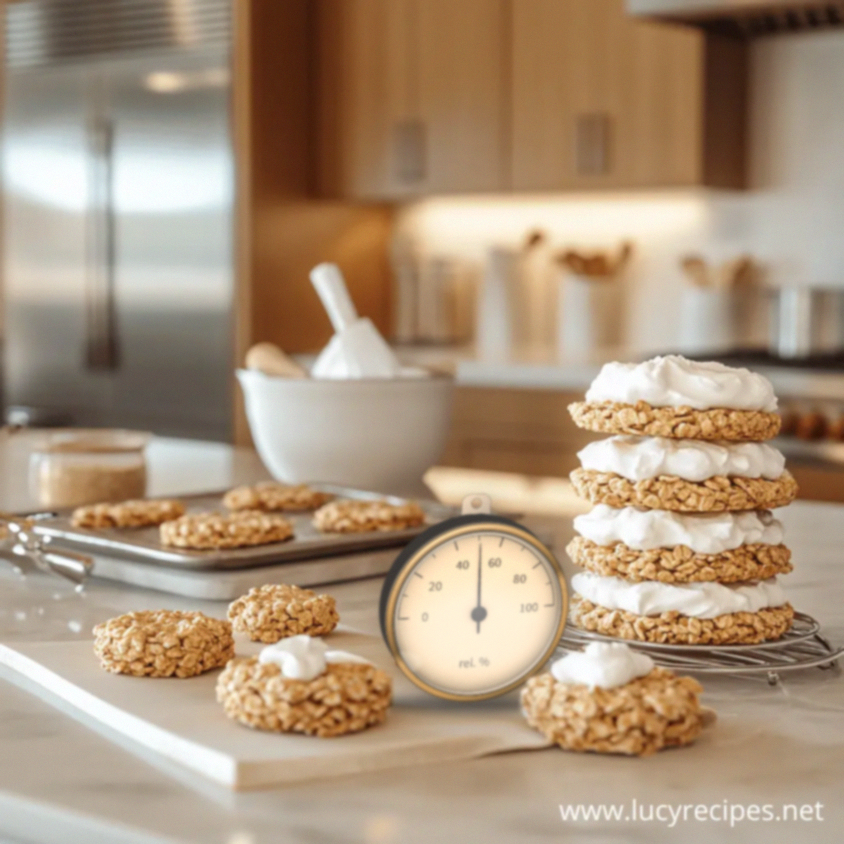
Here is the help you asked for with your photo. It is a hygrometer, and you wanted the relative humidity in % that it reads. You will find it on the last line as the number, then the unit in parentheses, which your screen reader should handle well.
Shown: 50 (%)
